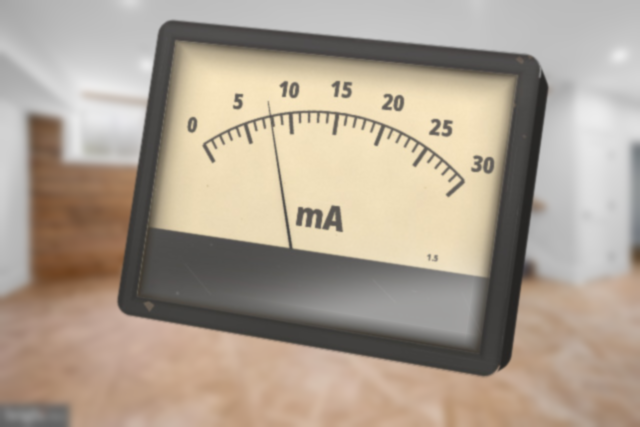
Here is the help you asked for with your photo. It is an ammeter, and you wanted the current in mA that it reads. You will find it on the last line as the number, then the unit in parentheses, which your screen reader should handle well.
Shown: 8 (mA)
